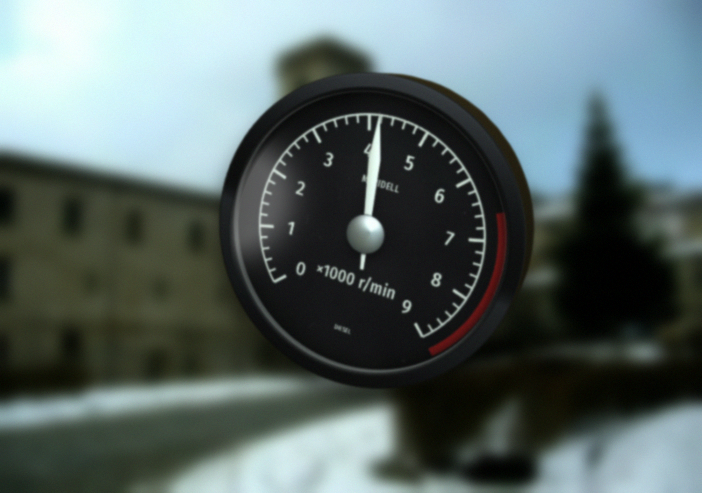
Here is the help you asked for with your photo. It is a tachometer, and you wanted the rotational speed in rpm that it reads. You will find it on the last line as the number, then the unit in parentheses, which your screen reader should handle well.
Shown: 4200 (rpm)
